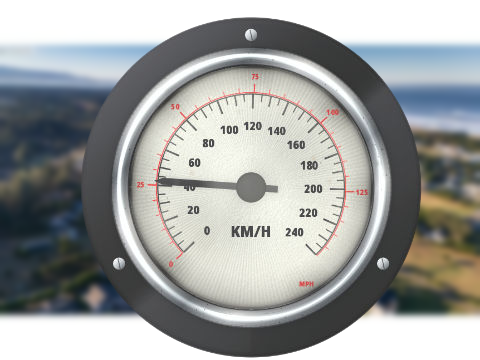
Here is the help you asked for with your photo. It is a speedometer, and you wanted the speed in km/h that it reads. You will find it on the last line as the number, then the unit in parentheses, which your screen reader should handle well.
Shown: 42.5 (km/h)
